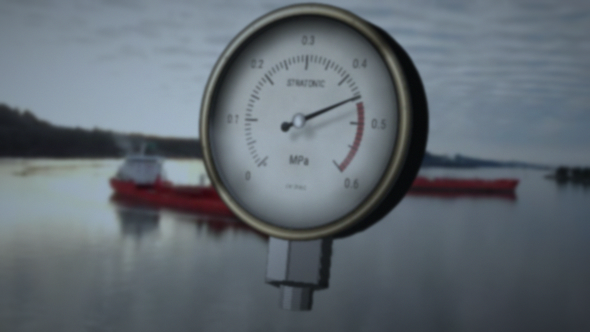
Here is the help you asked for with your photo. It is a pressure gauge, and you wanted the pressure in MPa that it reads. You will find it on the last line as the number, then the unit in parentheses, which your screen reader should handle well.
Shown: 0.45 (MPa)
